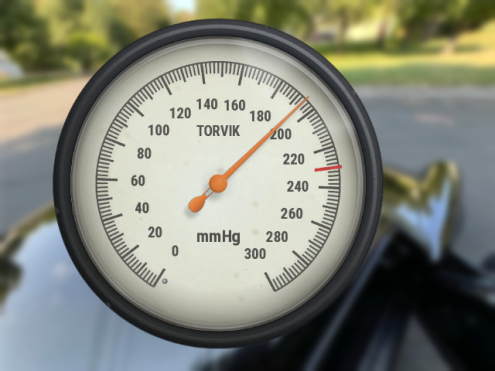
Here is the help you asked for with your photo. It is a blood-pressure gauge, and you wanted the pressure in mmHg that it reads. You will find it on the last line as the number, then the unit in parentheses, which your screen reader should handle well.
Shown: 194 (mmHg)
